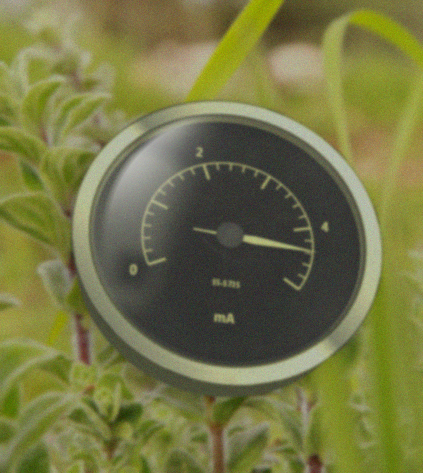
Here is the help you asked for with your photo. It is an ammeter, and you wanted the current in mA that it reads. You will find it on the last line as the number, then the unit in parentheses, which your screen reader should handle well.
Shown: 4.4 (mA)
